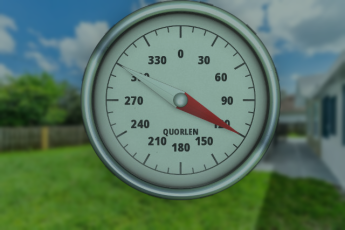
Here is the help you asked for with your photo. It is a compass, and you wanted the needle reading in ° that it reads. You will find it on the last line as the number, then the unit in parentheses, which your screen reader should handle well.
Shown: 120 (°)
